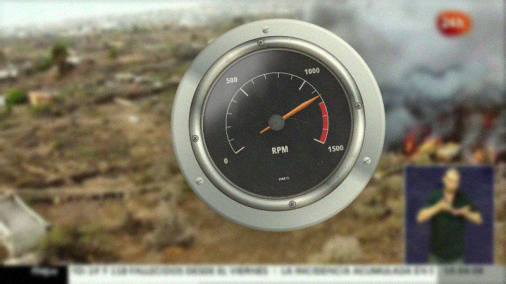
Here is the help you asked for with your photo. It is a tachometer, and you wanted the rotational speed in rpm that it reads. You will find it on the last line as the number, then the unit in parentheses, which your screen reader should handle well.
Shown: 1150 (rpm)
